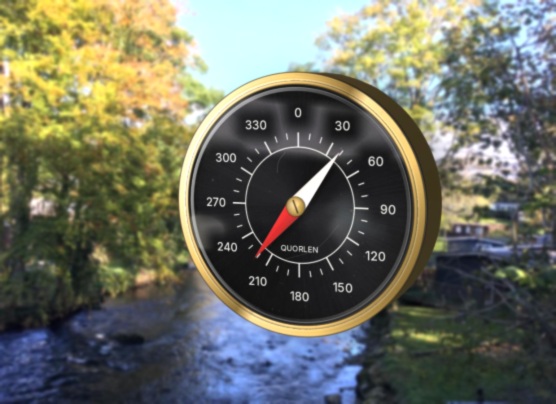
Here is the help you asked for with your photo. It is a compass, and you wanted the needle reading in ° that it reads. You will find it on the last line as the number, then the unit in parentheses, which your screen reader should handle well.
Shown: 220 (°)
